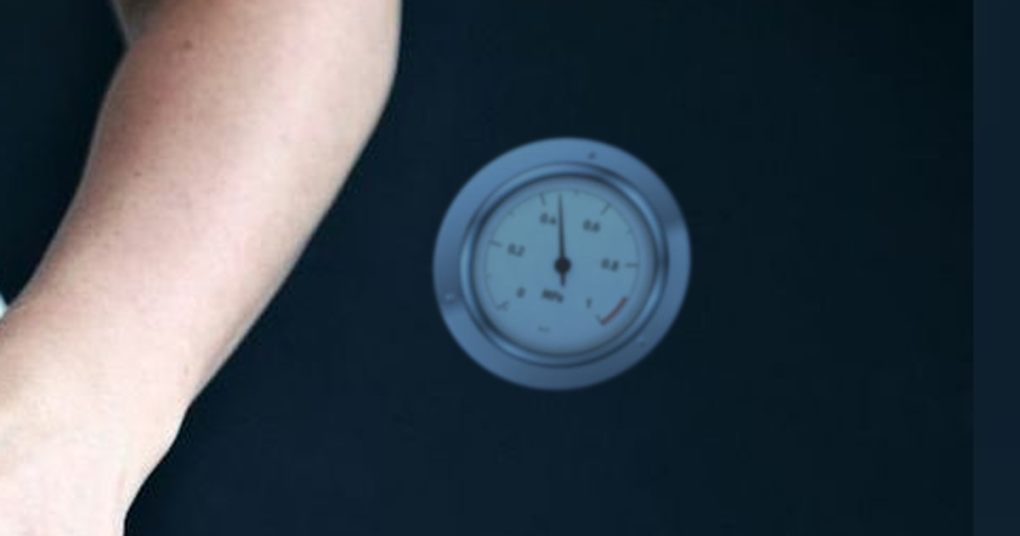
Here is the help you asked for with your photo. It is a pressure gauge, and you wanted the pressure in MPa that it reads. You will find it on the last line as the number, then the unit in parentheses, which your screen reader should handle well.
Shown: 0.45 (MPa)
